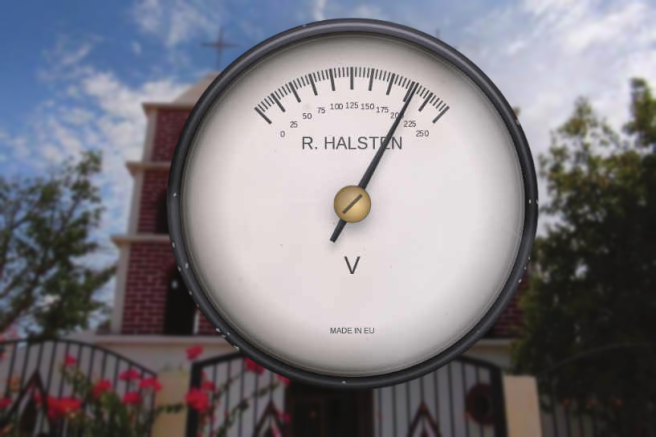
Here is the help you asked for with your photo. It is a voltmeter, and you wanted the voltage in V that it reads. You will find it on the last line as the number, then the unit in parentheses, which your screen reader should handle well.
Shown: 205 (V)
